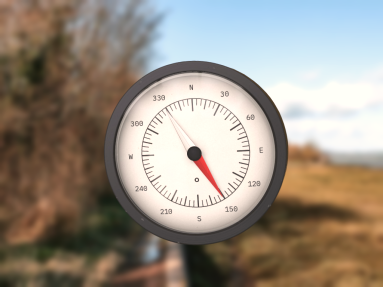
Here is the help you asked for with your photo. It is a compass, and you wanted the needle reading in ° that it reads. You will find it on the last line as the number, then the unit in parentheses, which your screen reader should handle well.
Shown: 150 (°)
